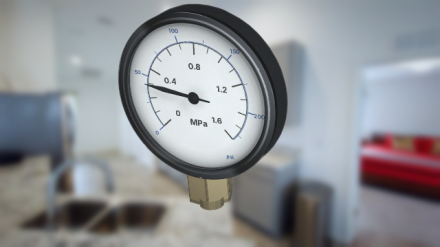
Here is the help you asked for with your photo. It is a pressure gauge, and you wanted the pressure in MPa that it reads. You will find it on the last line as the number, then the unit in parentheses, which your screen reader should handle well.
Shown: 0.3 (MPa)
